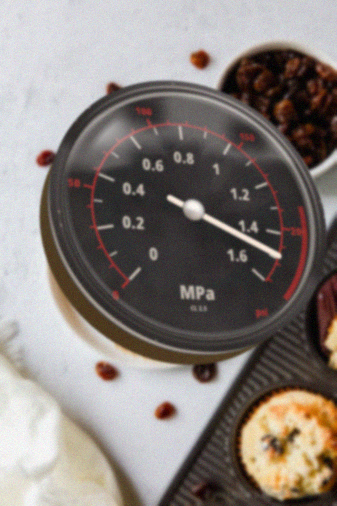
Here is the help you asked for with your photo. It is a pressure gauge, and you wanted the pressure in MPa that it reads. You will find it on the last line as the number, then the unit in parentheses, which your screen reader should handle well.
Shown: 1.5 (MPa)
